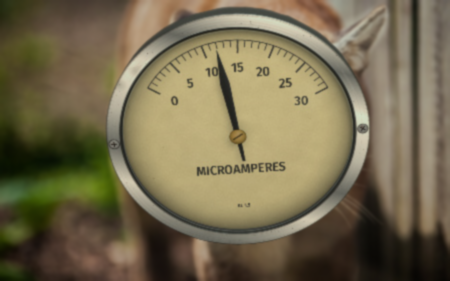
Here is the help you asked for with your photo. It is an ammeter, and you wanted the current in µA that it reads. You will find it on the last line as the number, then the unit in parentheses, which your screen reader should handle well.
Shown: 12 (µA)
